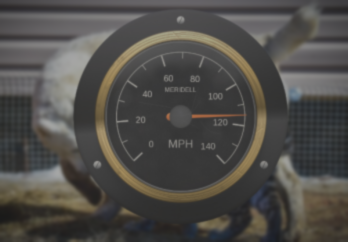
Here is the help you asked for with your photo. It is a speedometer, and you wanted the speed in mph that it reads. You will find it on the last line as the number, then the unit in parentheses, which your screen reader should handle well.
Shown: 115 (mph)
